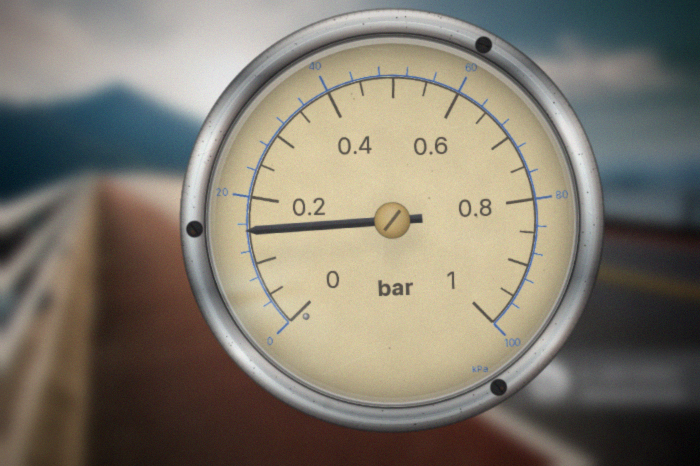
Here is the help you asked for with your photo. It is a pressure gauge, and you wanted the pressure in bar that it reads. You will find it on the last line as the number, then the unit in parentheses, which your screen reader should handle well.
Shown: 0.15 (bar)
